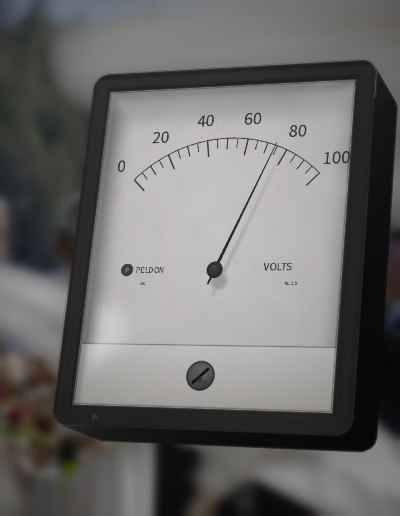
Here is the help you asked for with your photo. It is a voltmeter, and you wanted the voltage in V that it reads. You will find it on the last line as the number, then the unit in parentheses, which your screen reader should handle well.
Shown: 75 (V)
